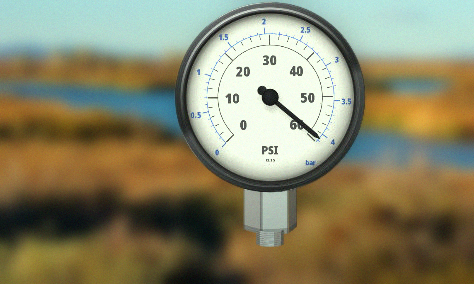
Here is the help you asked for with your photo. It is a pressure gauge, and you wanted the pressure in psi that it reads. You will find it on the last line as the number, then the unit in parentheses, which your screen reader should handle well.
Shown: 59 (psi)
